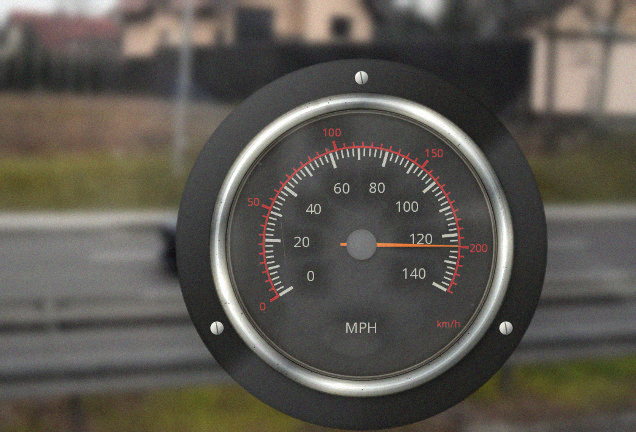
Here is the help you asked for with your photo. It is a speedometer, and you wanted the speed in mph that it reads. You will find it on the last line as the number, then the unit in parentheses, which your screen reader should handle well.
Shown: 124 (mph)
